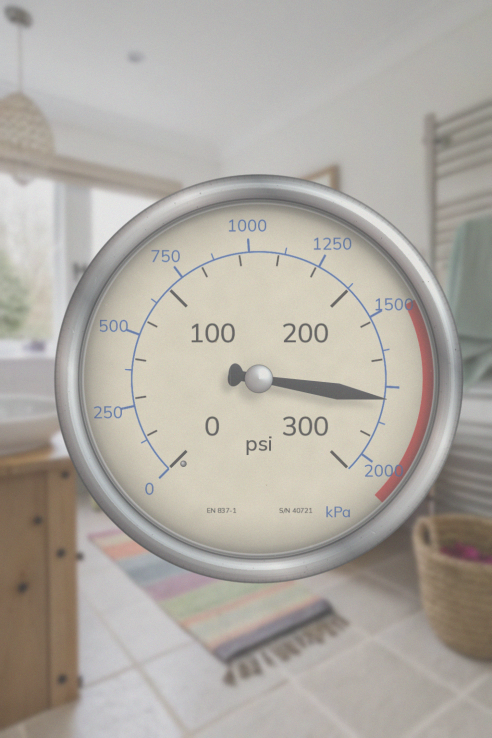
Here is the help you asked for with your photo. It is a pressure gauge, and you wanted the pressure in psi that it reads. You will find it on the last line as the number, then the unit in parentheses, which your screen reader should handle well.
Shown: 260 (psi)
